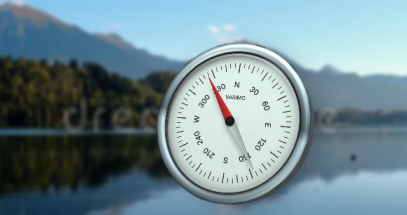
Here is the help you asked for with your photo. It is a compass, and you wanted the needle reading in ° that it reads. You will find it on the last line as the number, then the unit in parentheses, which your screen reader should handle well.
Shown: 325 (°)
